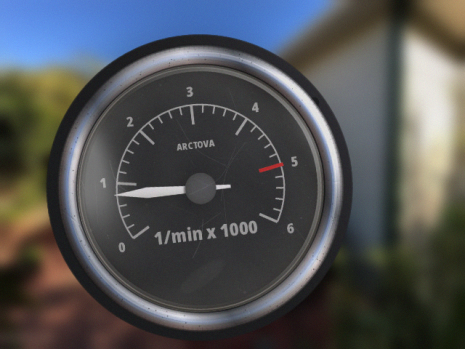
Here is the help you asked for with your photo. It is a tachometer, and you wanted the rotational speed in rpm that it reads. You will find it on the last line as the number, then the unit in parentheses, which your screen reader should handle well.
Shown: 800 (rpm)
